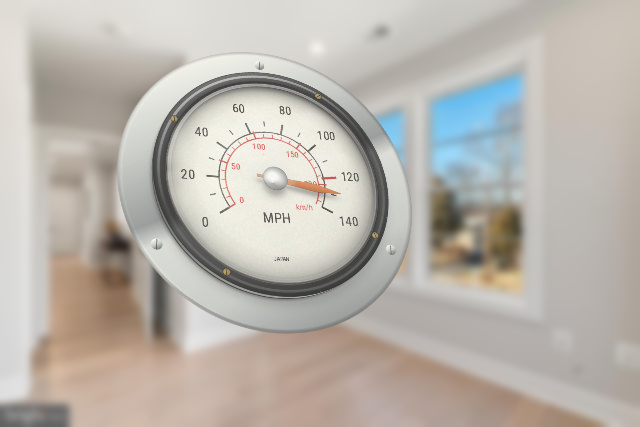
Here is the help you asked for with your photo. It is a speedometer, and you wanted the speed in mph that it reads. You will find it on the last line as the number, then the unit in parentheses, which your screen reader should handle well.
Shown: 130 (mph)
